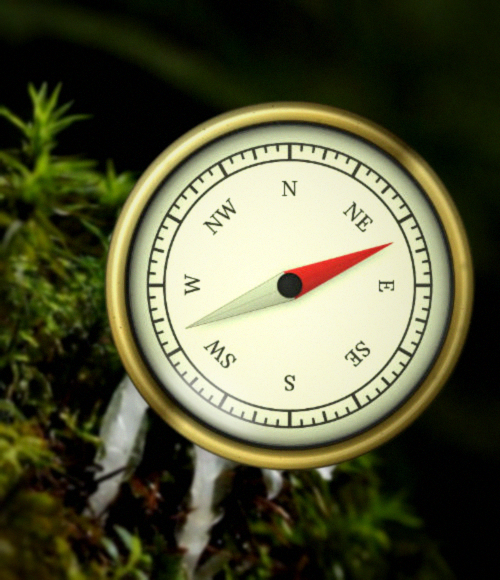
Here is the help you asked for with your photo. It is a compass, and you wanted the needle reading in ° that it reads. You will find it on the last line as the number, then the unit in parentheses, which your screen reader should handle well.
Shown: 67.5 (°)
